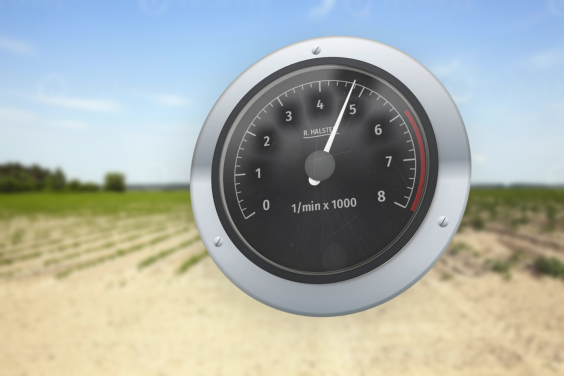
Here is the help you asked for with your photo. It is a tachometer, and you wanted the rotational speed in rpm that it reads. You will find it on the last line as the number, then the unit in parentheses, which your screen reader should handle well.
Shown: 4800 (rpm)
